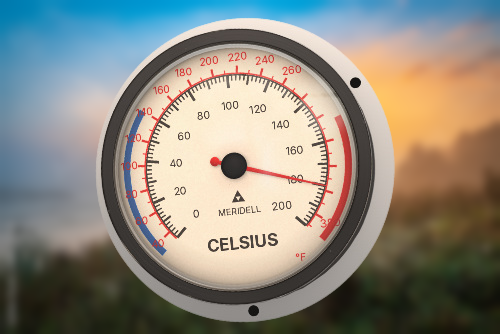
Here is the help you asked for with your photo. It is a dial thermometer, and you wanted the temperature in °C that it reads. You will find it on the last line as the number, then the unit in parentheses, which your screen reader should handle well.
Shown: 180 (°C)
